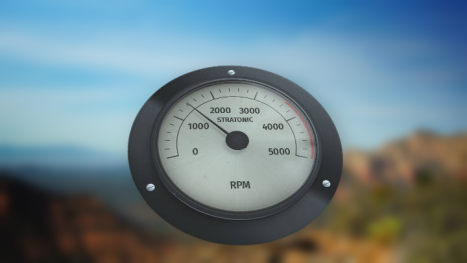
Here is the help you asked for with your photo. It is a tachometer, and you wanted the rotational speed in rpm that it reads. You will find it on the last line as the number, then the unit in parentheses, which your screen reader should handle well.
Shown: 1400 (rpm)
